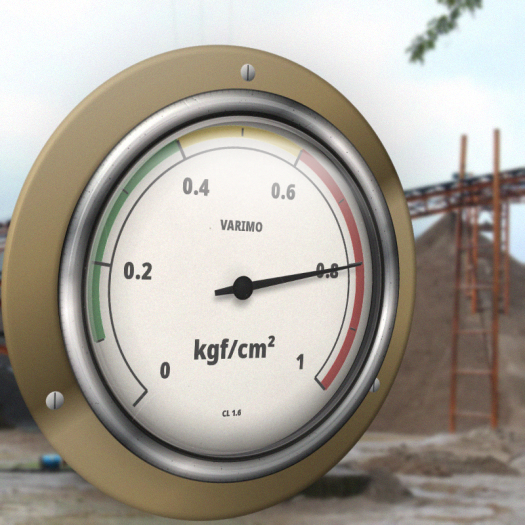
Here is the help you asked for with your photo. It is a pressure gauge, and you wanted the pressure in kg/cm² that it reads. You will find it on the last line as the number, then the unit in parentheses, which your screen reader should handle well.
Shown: 0.8 (kg/cm²)
